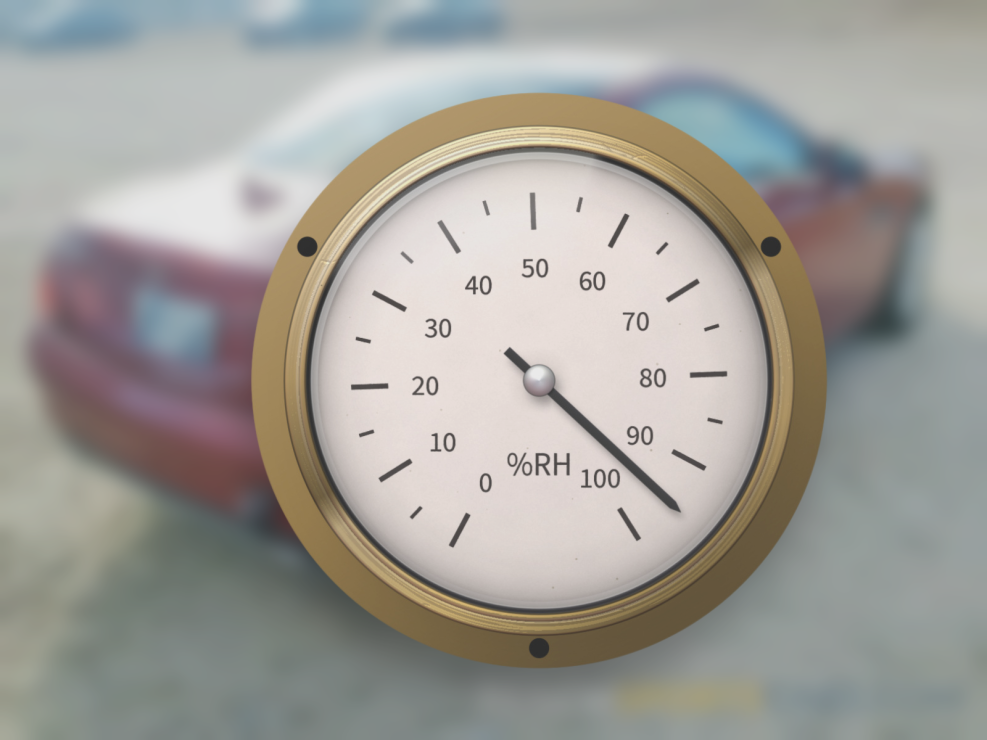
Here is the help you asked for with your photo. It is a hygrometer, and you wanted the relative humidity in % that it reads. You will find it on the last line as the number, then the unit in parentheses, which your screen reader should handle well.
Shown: 95 (%)
